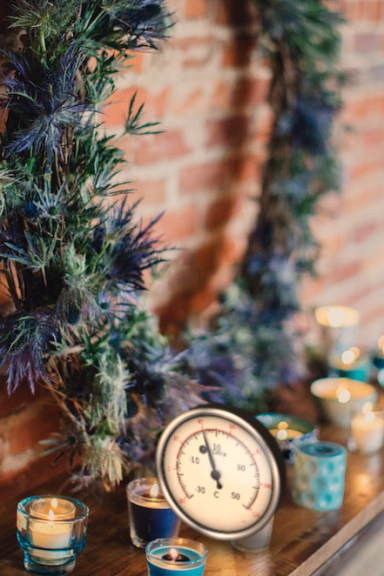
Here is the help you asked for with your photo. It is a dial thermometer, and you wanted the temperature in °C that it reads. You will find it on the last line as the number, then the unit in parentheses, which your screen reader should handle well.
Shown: 5 (°C)
